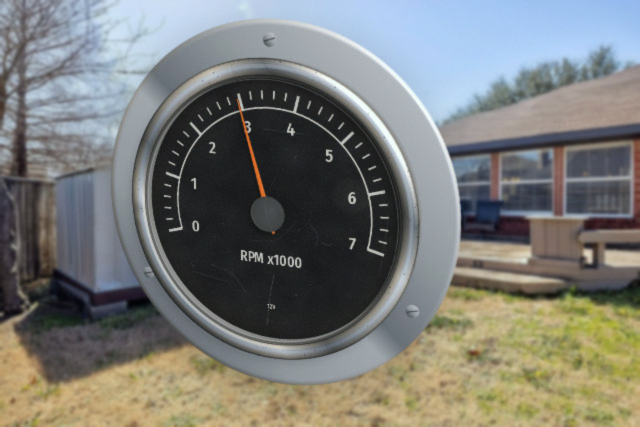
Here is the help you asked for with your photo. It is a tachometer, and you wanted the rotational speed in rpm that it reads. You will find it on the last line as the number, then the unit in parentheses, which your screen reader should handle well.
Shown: 3000 (rpm)
